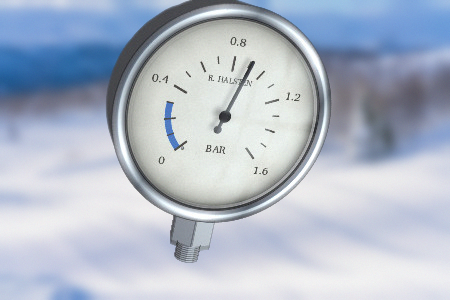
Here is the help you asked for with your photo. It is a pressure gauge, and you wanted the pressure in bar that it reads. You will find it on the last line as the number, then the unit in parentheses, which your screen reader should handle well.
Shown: 0.9 (bar)
